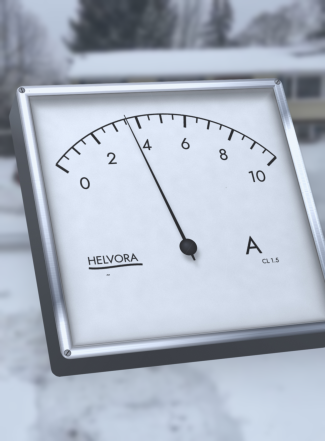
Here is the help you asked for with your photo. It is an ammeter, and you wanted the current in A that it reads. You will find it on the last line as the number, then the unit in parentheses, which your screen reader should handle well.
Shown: 3.5 (A)
